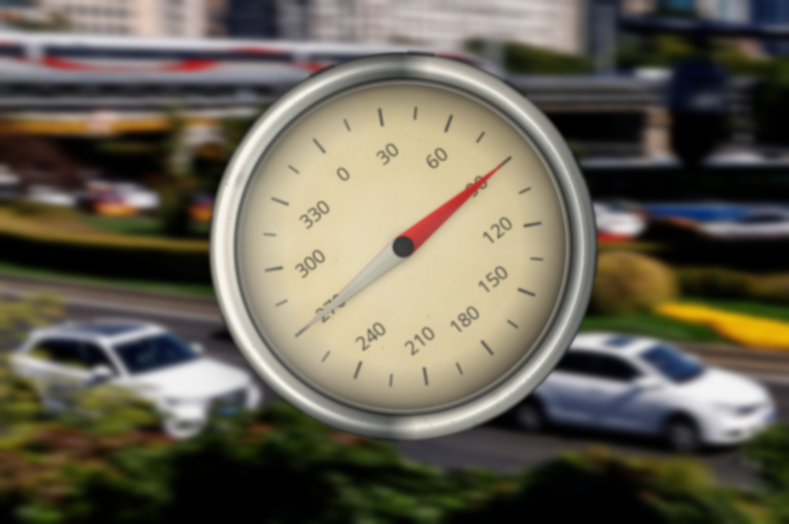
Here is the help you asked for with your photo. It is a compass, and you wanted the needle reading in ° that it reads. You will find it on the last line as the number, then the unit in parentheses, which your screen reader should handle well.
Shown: 90 (°)
